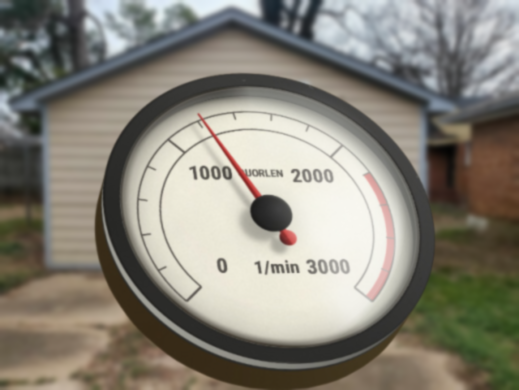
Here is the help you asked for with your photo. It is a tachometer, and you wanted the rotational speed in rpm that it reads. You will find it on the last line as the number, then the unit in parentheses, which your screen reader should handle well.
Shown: 1200 (rpm)
